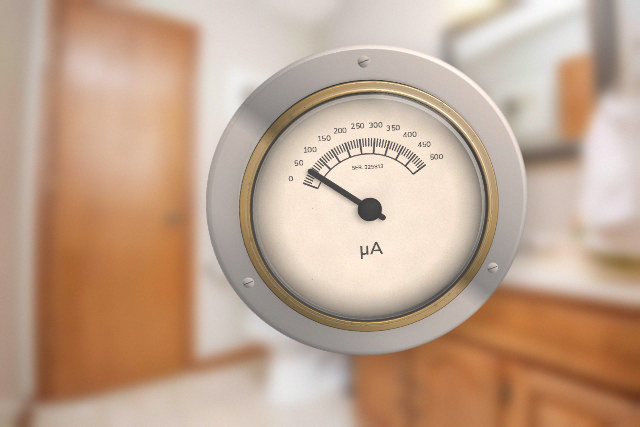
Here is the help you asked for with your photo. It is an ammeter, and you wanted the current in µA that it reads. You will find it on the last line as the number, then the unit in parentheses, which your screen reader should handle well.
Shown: 50 (µA)
